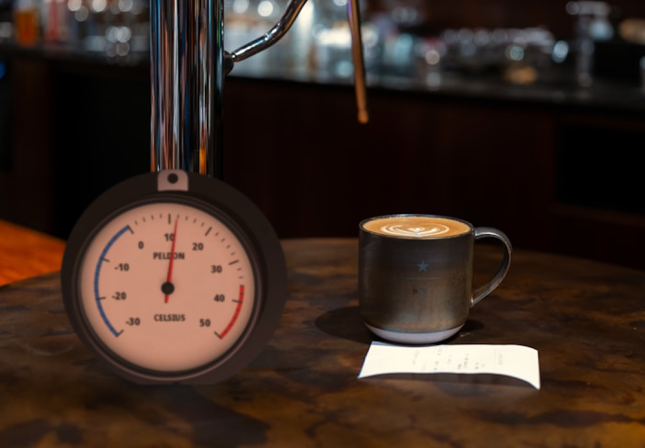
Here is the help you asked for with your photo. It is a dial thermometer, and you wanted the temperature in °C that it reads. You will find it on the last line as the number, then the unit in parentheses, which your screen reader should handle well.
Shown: 12 (°C)
